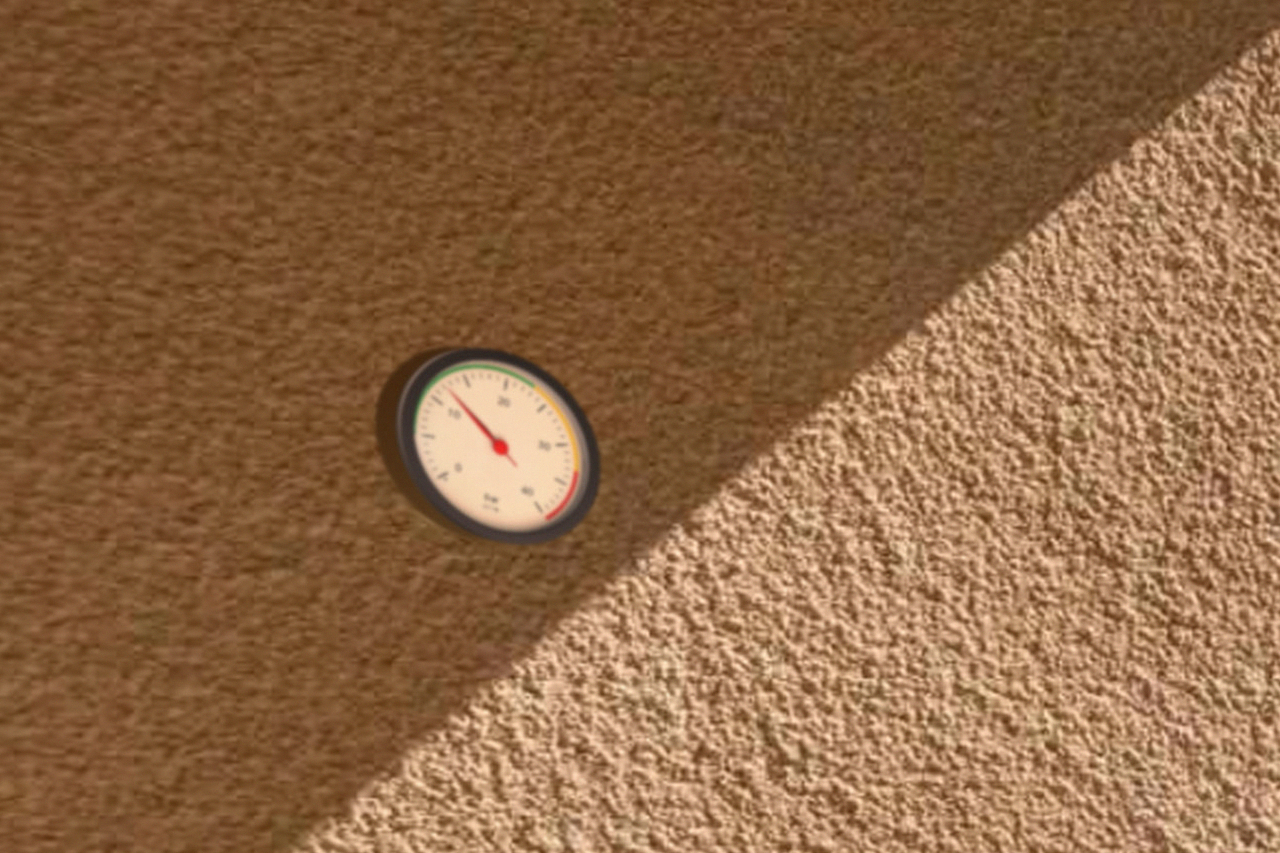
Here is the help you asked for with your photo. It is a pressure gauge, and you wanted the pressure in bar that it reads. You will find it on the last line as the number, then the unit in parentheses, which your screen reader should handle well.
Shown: 12 (bar)
